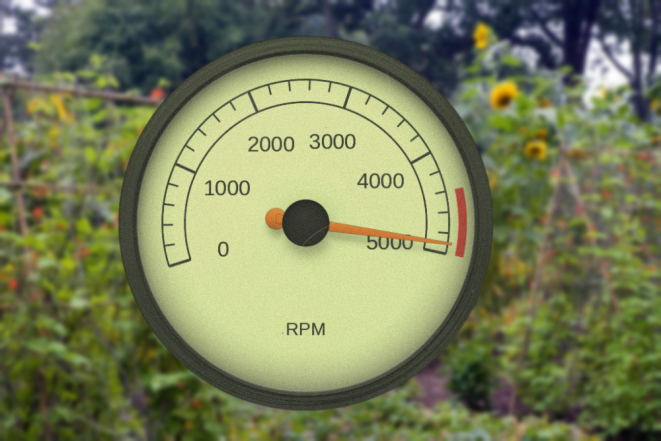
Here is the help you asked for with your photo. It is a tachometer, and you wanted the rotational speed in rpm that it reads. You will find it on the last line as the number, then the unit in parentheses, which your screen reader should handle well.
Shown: 4900 (rpm)
